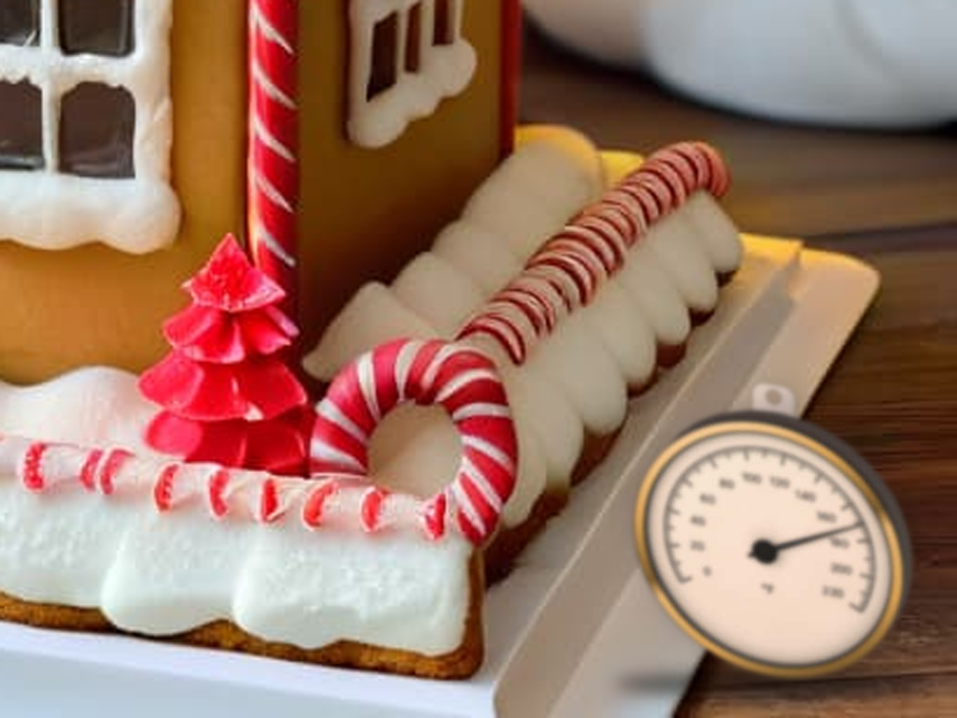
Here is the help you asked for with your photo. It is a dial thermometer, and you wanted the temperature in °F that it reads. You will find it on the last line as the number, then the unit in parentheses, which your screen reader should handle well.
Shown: 170 (°F)
